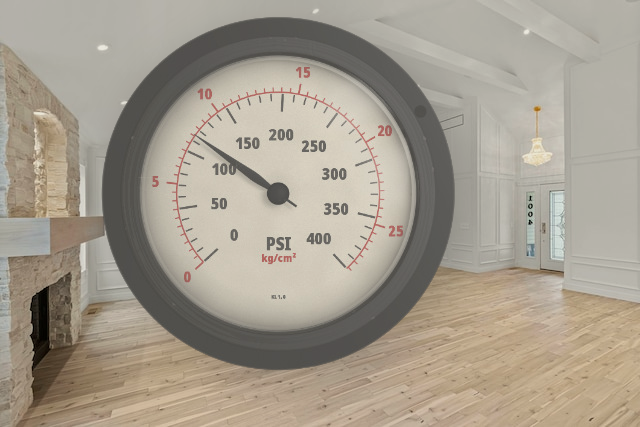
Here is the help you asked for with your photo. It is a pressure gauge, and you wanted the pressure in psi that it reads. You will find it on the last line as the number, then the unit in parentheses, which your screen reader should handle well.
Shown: 115 (psi)
